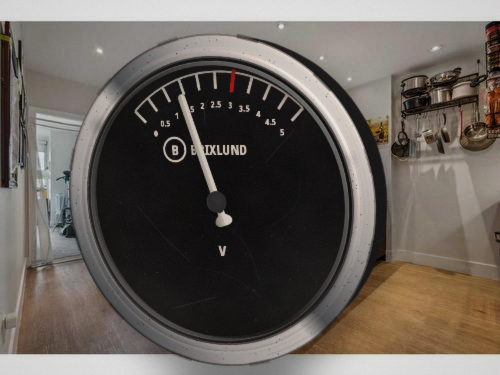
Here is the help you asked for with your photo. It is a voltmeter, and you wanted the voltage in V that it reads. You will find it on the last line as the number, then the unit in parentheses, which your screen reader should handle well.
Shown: 1.5 (V)
